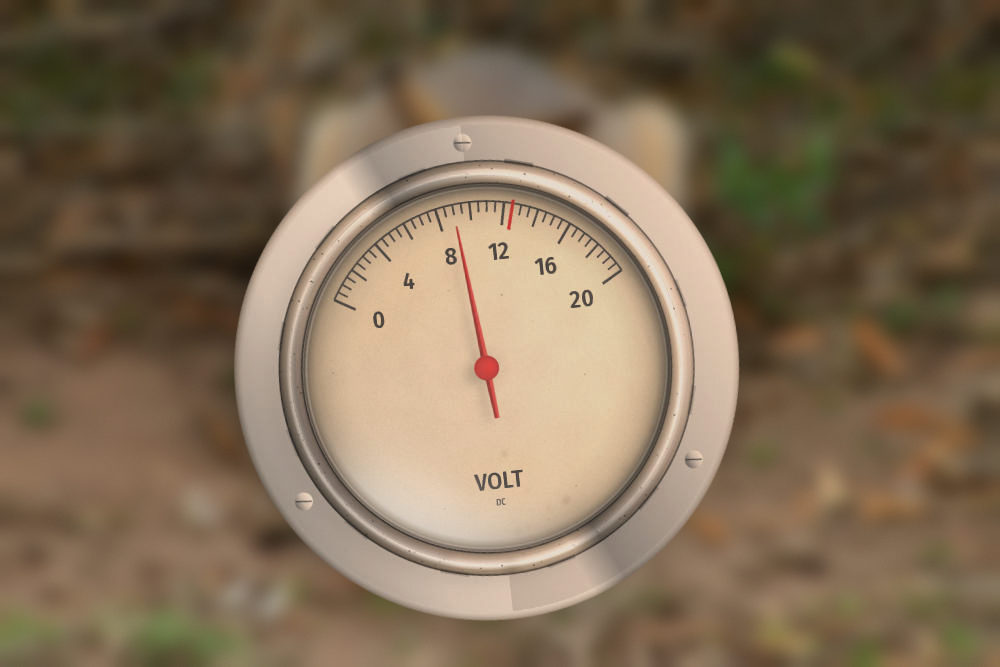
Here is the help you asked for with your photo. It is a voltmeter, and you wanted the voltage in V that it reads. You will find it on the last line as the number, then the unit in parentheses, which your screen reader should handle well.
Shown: 9 (V)
